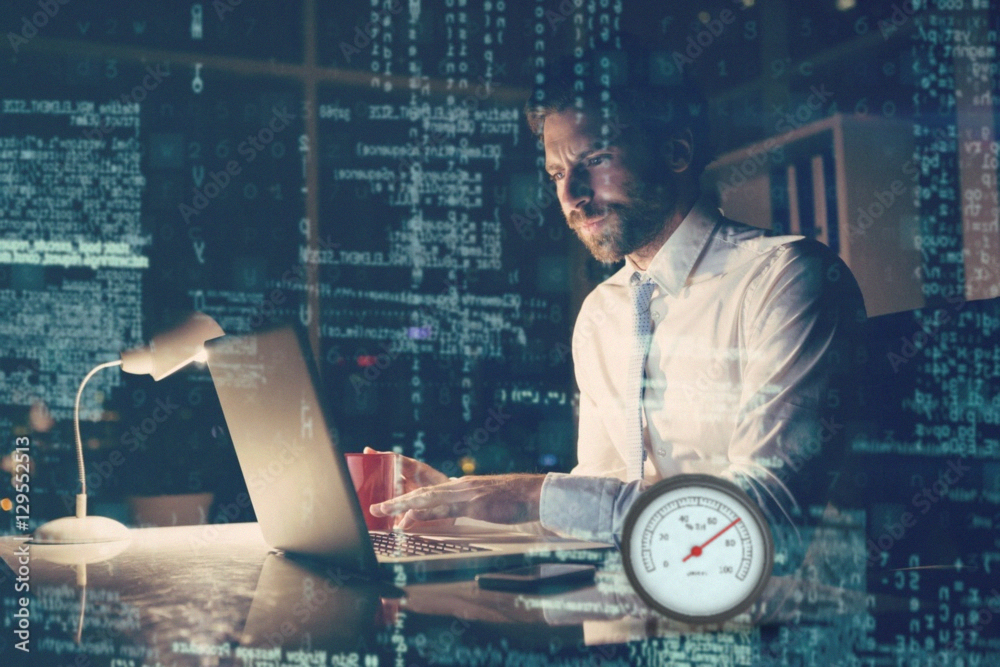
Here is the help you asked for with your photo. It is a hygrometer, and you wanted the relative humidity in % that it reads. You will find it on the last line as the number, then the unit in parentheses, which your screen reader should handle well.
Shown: 70 (%)
